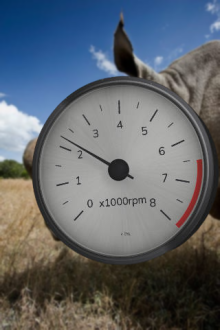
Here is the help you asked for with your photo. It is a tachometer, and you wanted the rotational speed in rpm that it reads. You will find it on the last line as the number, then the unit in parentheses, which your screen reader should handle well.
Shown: 2250 (rpm)
